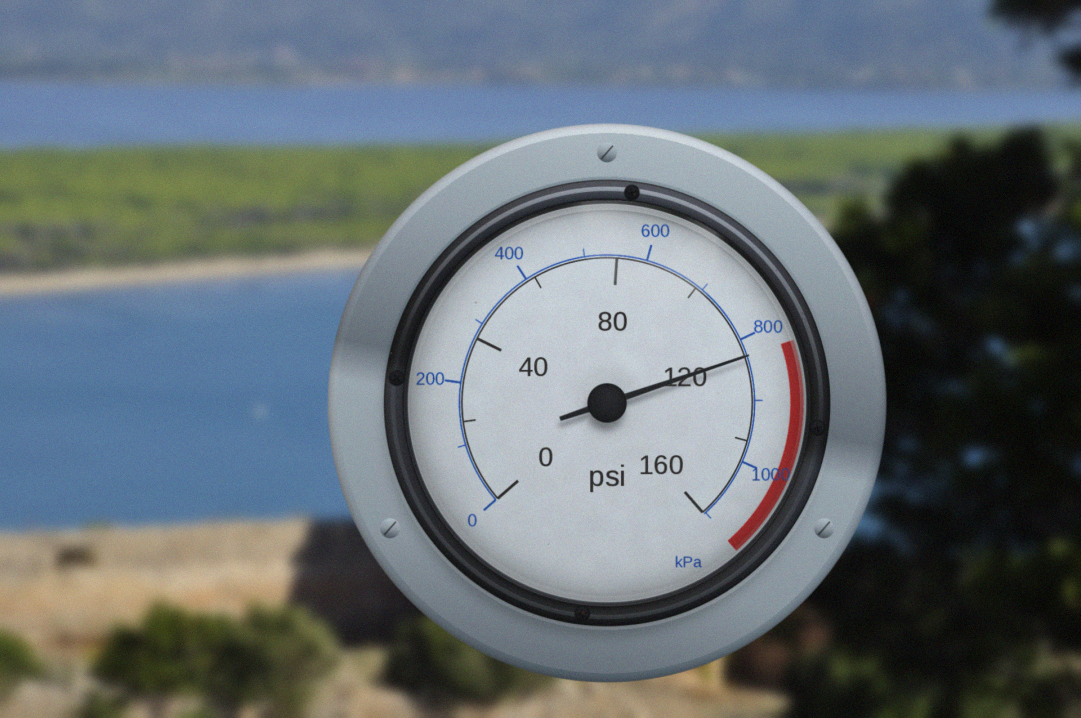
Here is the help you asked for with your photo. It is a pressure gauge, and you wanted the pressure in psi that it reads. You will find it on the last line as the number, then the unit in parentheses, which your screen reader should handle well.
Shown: 120 (psi)
